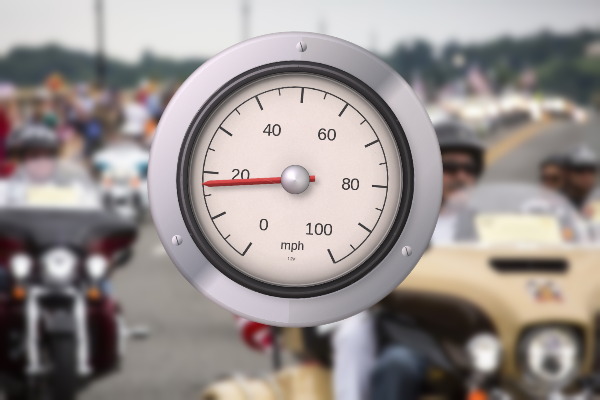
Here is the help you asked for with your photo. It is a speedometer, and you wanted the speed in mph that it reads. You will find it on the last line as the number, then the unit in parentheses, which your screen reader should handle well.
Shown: 17.5 (mph)
